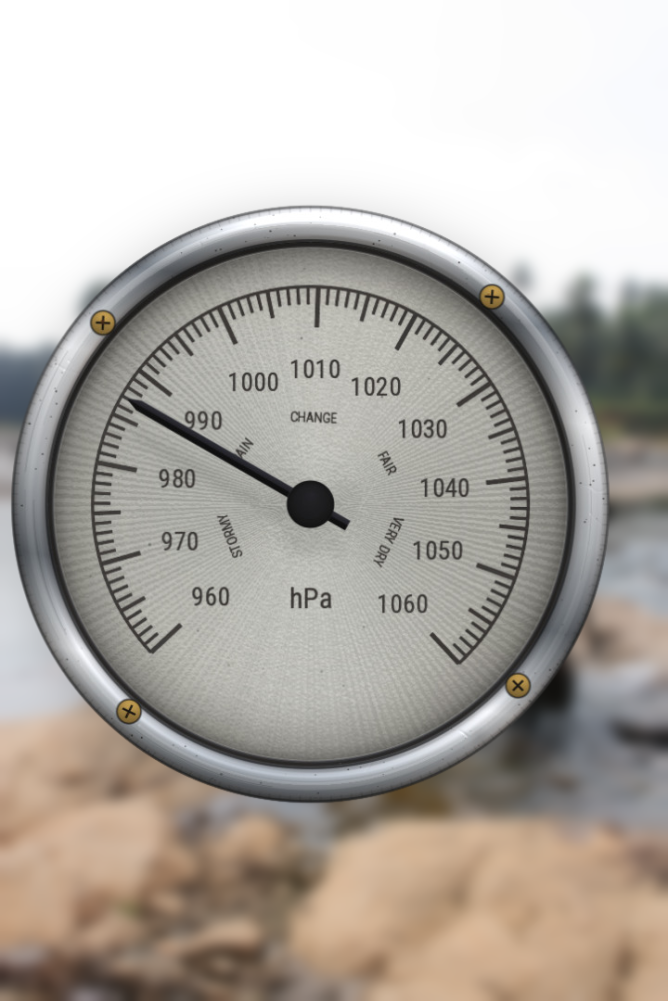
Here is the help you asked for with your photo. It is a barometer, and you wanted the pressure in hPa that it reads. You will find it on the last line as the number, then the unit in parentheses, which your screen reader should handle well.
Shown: 987 (hPa)
